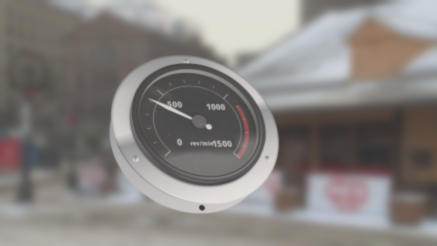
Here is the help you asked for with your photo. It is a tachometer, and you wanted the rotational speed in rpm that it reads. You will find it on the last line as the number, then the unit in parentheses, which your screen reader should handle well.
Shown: 400 (rpm)
